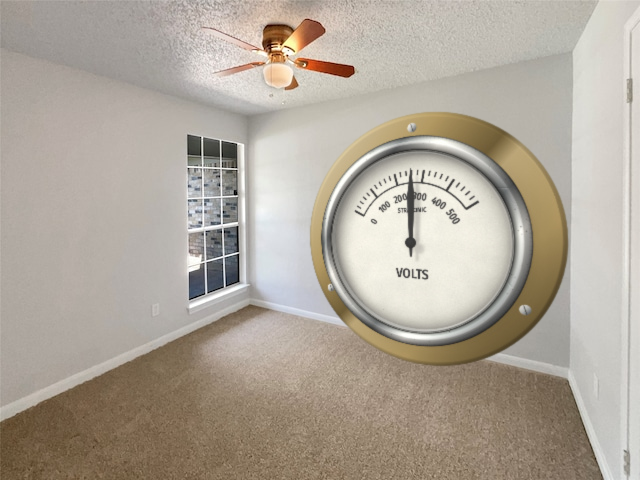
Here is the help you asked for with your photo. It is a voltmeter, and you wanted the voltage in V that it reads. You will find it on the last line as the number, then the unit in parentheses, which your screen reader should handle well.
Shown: 260 (V)
